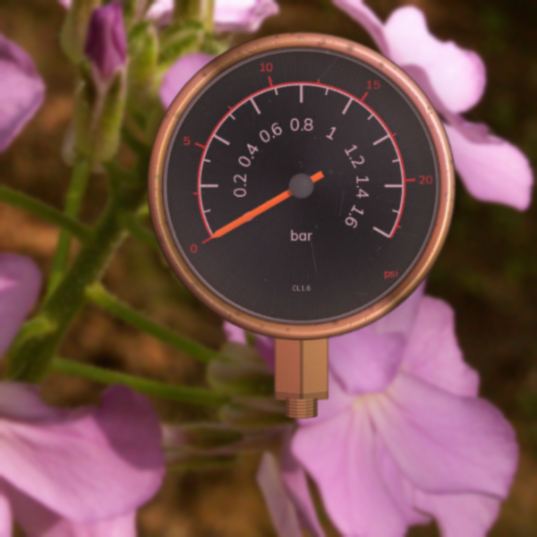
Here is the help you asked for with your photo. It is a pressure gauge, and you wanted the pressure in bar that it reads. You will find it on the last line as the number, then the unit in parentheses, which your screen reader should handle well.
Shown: 0 (bar)
